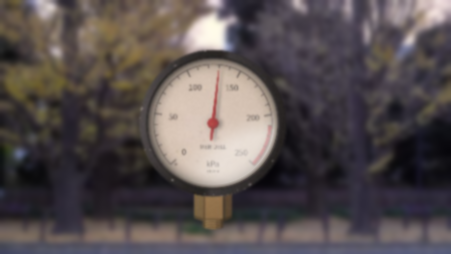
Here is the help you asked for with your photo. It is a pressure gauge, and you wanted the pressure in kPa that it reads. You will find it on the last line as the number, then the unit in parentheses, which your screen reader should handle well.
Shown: 130 (kPa)
